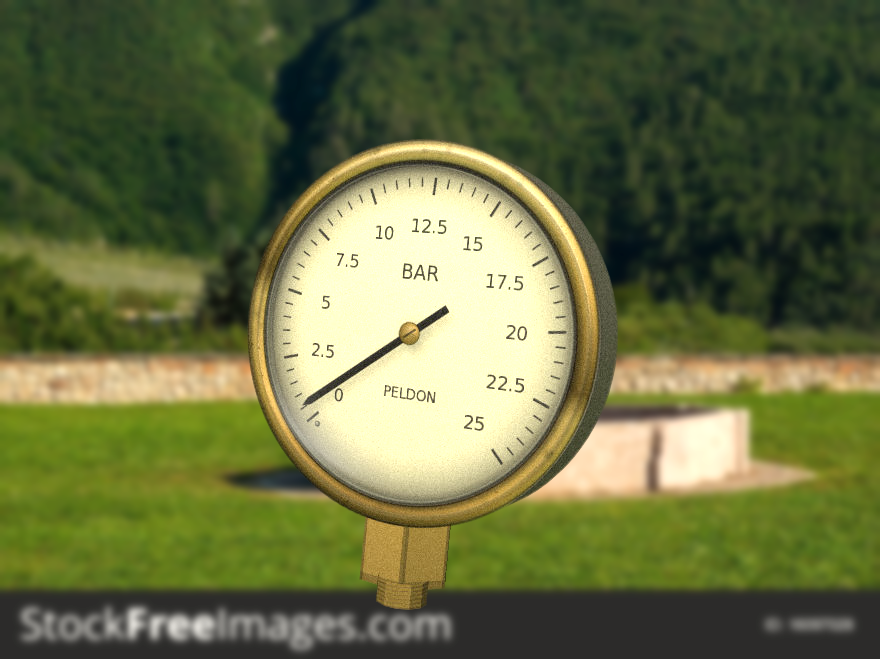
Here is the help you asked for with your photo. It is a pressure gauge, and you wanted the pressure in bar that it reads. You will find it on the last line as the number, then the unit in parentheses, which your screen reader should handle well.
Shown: 0.5 (bar)
